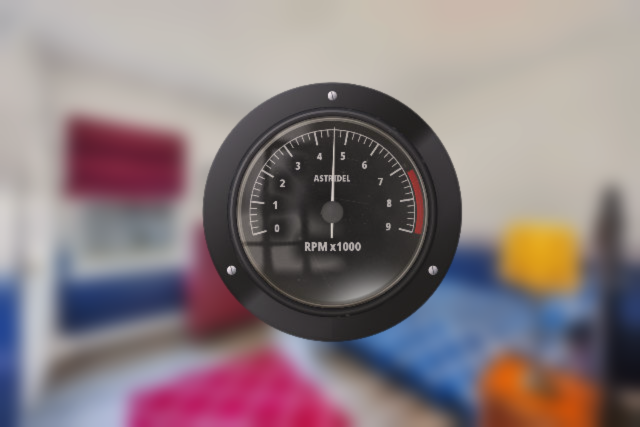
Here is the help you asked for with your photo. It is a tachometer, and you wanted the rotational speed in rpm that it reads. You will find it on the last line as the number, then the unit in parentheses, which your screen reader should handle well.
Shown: 4600 (rpm)
